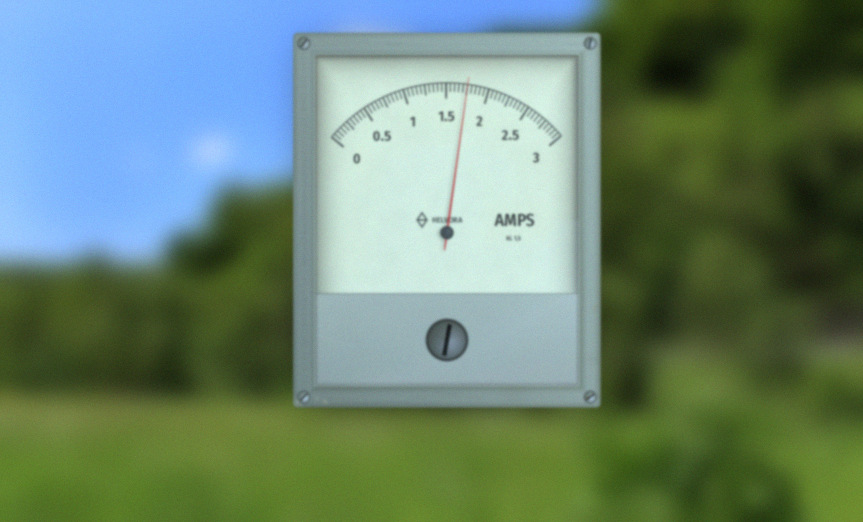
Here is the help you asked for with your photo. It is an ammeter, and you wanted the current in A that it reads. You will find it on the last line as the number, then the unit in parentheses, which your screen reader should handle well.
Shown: 1.75 (A)
